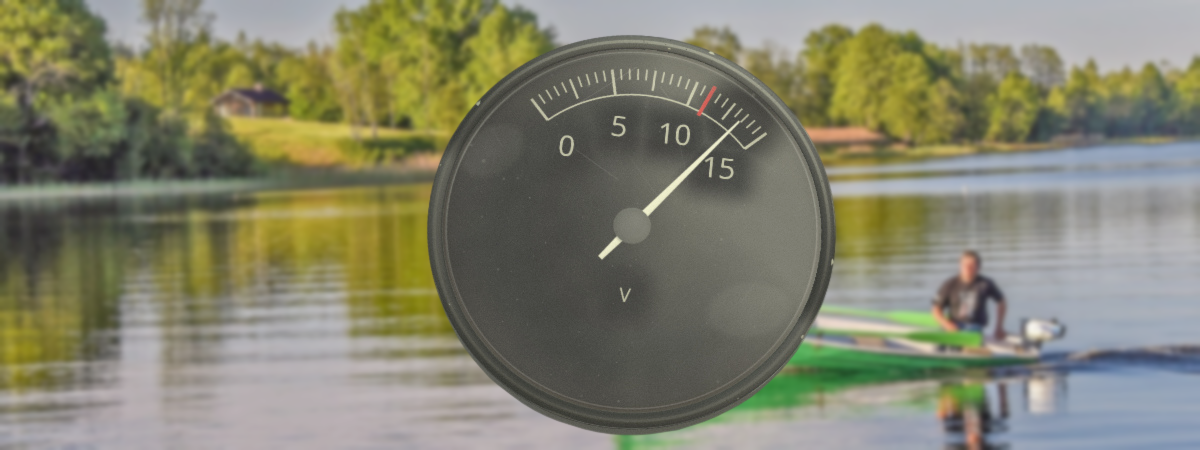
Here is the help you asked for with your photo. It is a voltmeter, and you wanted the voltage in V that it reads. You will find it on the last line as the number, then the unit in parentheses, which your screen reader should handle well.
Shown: 13.5 (V)
